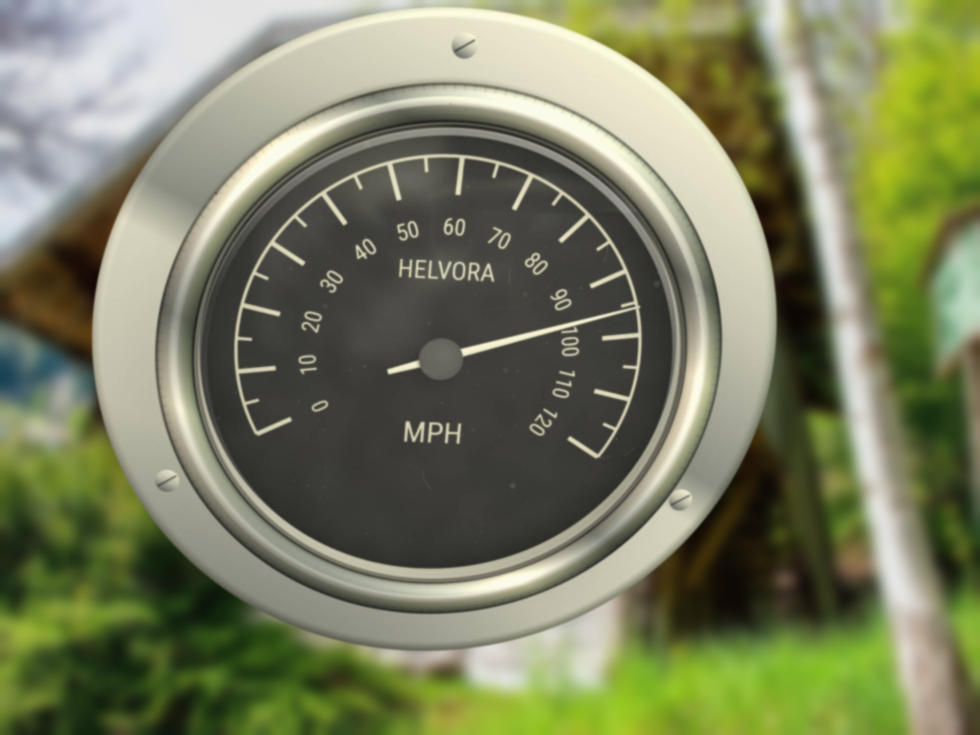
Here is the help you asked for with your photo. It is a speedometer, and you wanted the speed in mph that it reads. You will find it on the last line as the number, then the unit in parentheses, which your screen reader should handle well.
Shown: 95 (mph)
